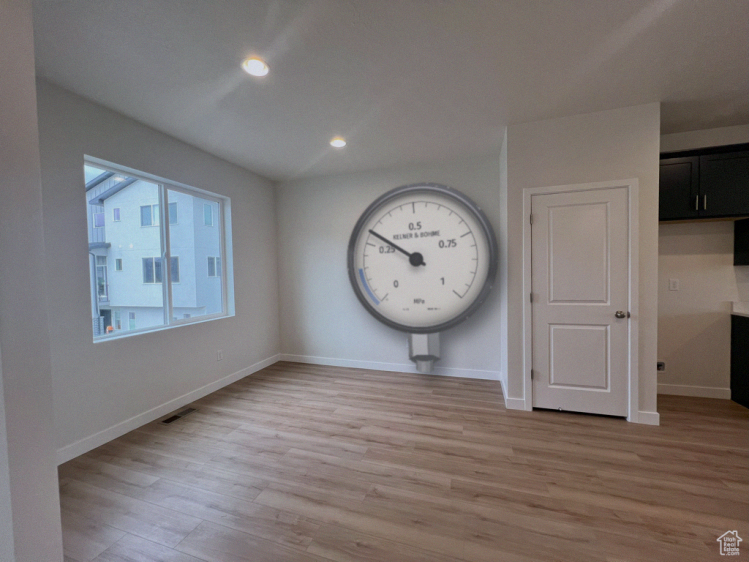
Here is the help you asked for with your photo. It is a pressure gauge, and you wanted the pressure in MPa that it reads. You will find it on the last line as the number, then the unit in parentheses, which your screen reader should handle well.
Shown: 0.3 (MPa)
